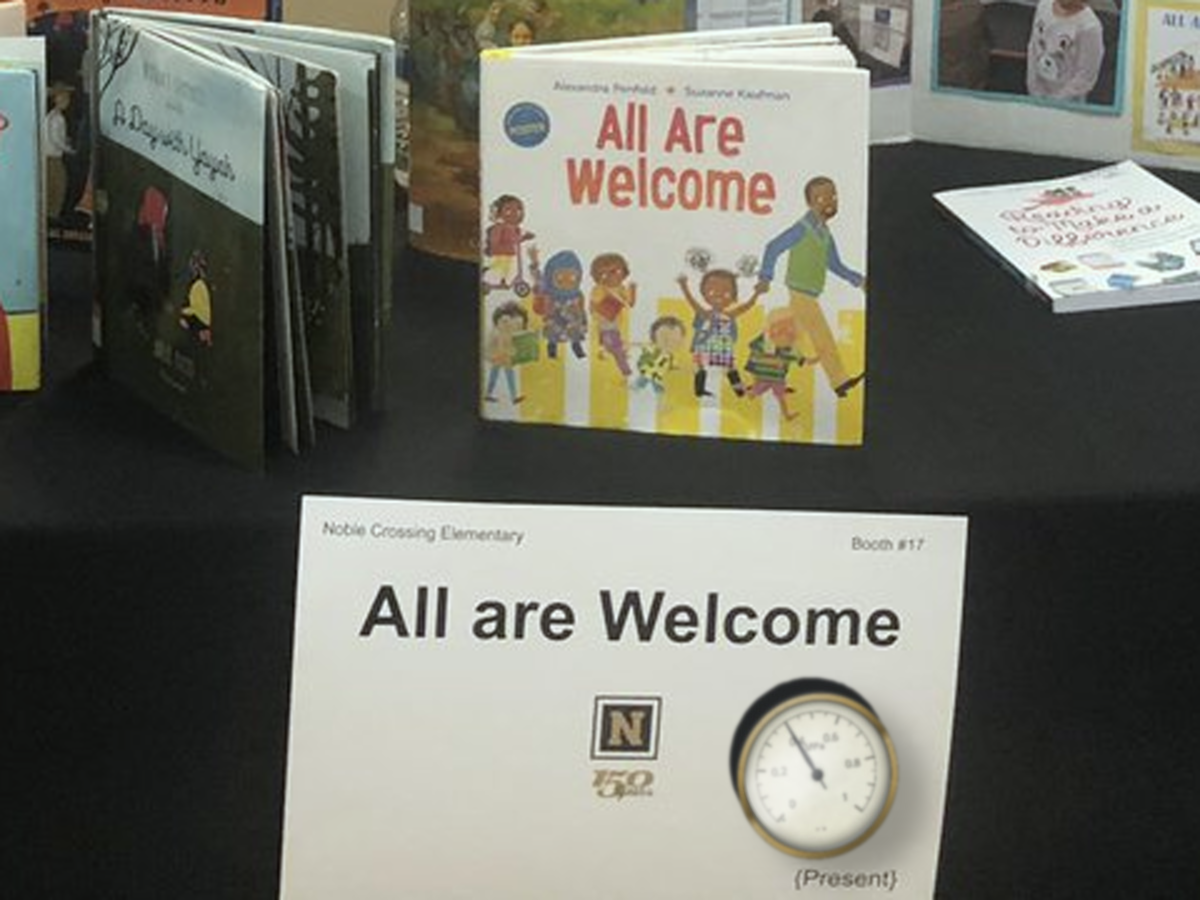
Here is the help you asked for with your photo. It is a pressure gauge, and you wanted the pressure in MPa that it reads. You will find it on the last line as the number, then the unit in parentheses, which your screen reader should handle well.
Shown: 0.4 (MPa)
